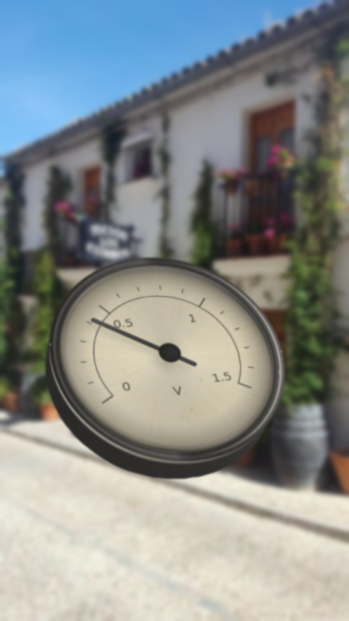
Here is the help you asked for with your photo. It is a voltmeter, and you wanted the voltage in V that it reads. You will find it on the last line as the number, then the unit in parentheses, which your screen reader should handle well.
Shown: 0.4 (V)
